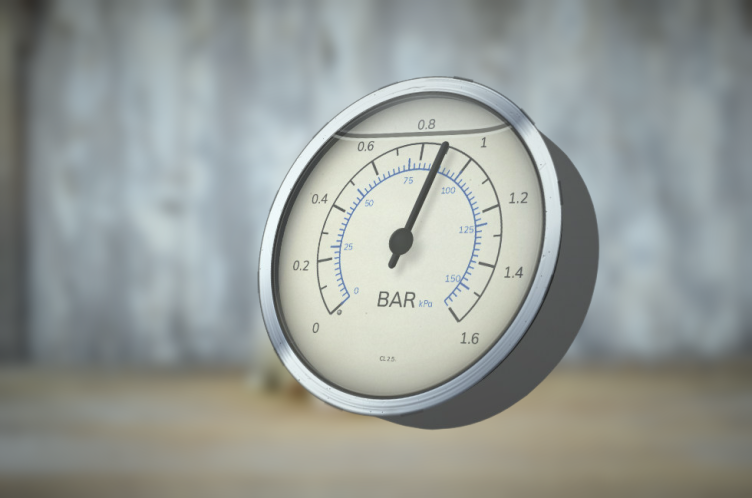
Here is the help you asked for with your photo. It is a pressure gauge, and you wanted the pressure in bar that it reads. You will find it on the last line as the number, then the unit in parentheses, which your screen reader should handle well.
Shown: 0.9 (bar)
